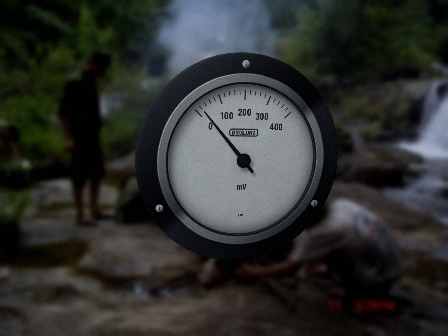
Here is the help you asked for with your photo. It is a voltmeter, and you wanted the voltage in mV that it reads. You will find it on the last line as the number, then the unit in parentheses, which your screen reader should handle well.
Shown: 20 (mV)
